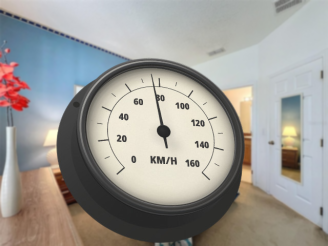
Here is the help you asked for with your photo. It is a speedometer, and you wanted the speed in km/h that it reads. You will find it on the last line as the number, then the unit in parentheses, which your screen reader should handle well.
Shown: 75 (km/h)
